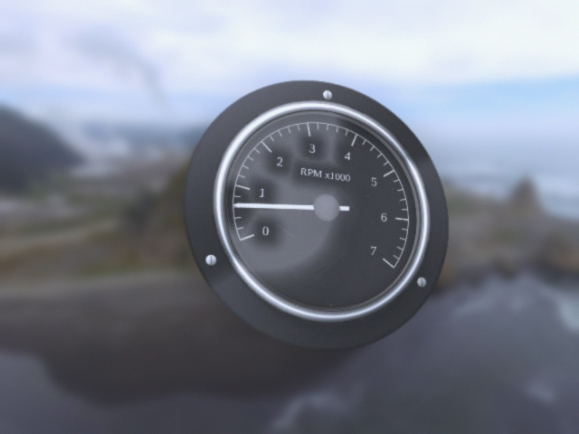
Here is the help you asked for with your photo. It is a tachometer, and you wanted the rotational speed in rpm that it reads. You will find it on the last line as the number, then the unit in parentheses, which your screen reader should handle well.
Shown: 600 (rpm)
